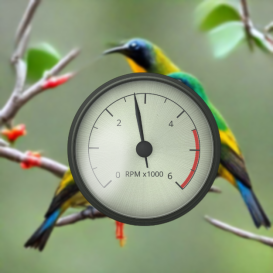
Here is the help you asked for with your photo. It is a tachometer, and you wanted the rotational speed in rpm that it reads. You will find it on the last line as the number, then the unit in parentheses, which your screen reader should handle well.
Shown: 2750 (rpm)
